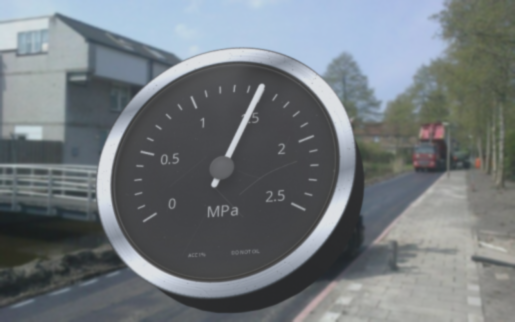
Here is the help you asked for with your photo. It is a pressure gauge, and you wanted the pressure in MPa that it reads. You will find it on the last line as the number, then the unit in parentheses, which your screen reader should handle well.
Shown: 1.5 (MPa)
